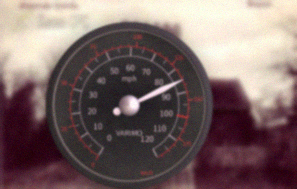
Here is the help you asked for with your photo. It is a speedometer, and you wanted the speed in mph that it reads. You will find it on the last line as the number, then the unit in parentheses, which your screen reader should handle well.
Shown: 85 (mph)
